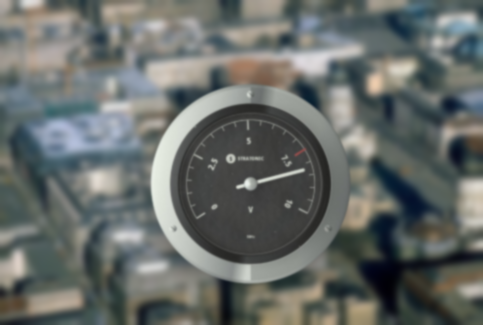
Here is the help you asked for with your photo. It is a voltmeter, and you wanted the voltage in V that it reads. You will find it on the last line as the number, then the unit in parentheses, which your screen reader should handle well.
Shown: 8.25 (V)
